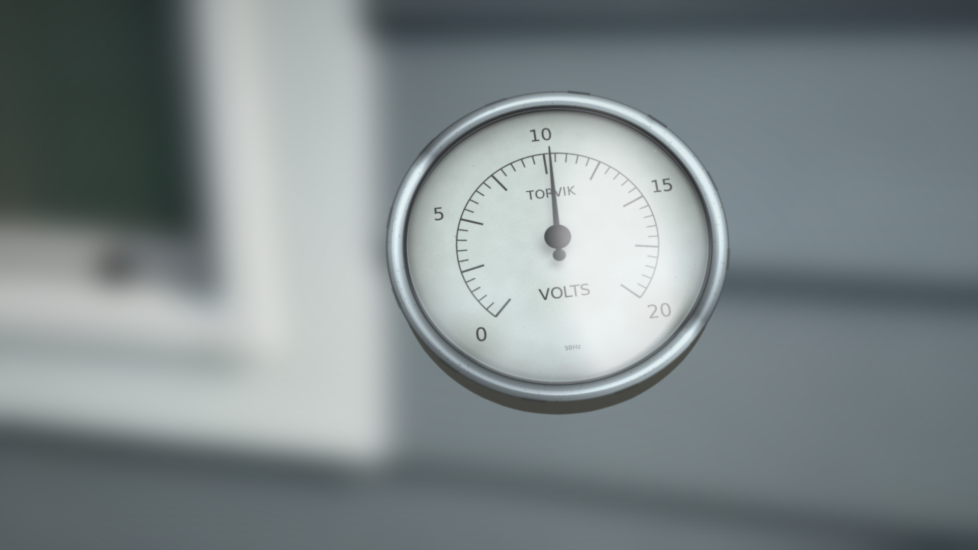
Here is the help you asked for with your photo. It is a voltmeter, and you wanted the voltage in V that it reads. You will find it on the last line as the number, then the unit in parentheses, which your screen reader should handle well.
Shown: 10.25 (V)
